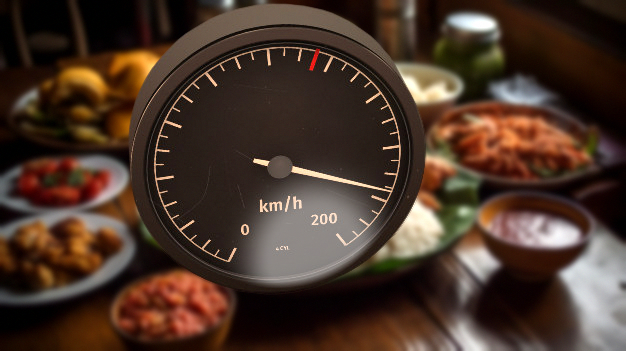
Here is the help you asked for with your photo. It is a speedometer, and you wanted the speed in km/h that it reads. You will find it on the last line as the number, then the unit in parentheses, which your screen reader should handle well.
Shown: 175 (km/h)
